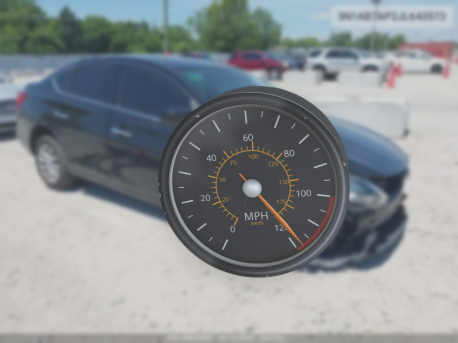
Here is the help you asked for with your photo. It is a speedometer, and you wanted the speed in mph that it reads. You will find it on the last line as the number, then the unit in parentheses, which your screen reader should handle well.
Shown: 117.5 (mph)
